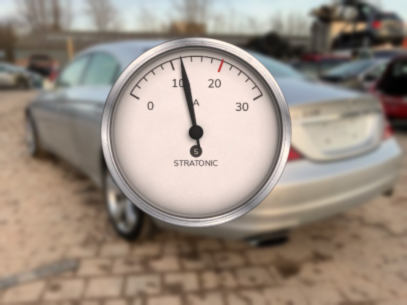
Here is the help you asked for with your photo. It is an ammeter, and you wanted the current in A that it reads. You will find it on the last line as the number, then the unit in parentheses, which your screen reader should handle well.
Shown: 12 (A)
